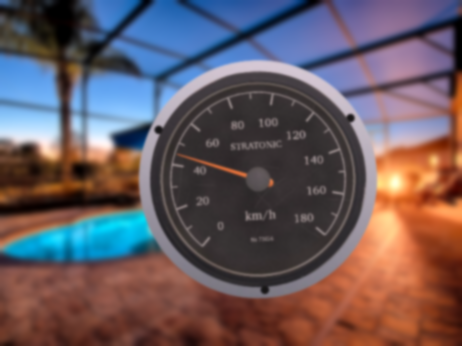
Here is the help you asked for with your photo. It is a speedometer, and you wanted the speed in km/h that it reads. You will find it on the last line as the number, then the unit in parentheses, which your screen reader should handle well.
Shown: 45 (km/h)
